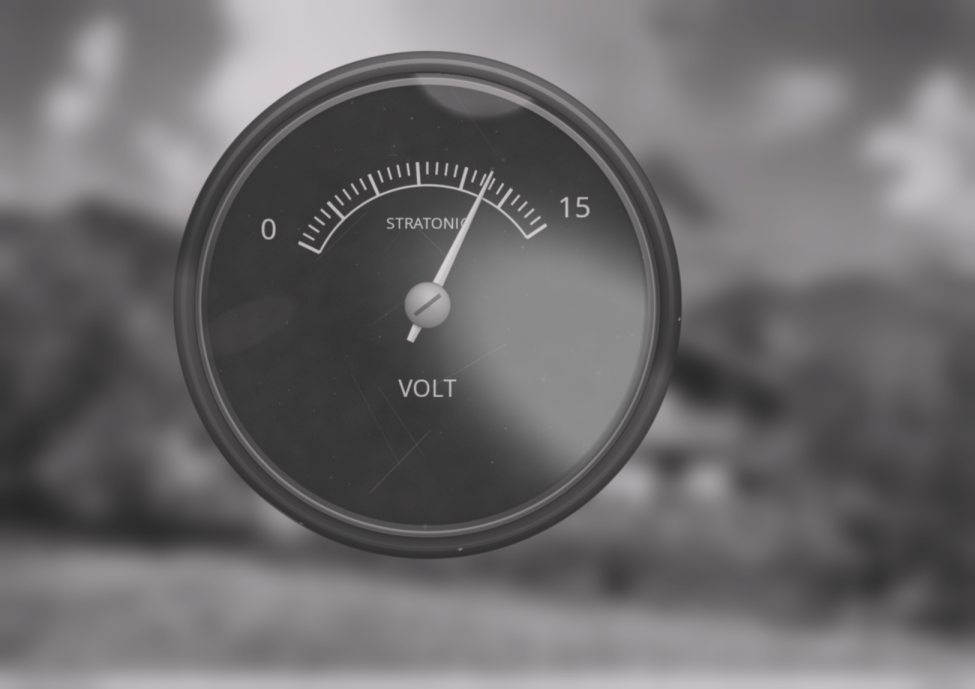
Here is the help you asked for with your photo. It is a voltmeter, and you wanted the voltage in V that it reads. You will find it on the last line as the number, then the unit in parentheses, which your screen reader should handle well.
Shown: 11.25 (V)
